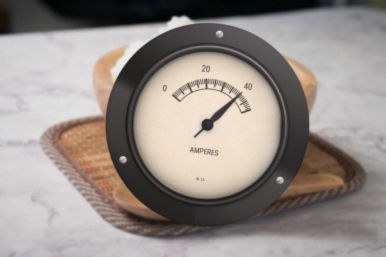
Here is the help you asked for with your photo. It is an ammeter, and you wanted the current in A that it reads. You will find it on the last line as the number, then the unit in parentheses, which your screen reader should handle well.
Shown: 40 (A)
